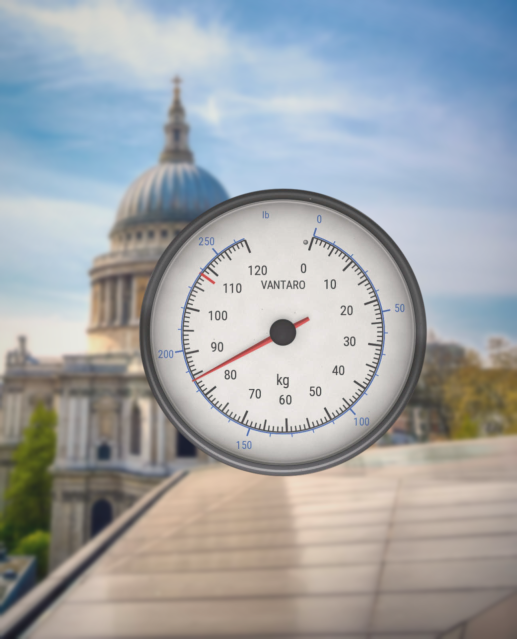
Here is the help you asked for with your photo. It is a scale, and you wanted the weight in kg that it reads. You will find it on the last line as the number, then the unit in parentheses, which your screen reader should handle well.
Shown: 84 (kg)
